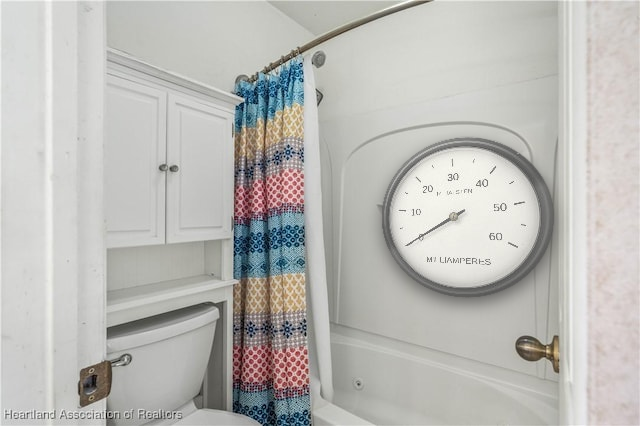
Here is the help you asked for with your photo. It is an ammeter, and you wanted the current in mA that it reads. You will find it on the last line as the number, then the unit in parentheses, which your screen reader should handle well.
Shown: 0 (mA)
